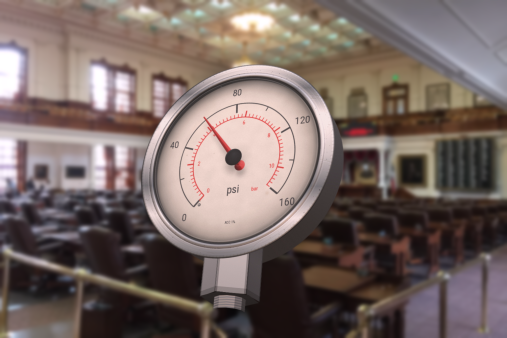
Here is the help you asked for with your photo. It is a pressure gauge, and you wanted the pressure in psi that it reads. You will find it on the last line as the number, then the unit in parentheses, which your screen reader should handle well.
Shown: 60 (psi)
